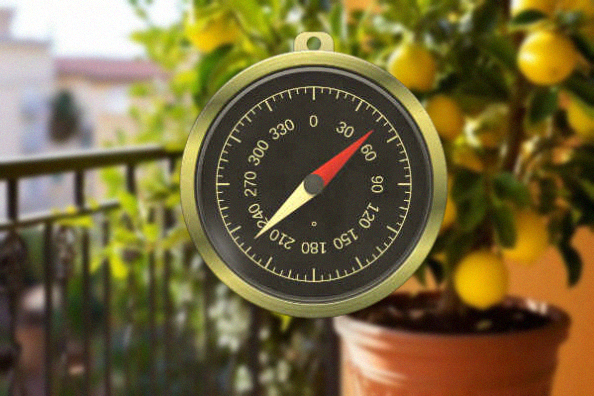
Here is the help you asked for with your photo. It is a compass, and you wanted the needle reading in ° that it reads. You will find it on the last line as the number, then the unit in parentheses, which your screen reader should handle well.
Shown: 47.5 (°)
